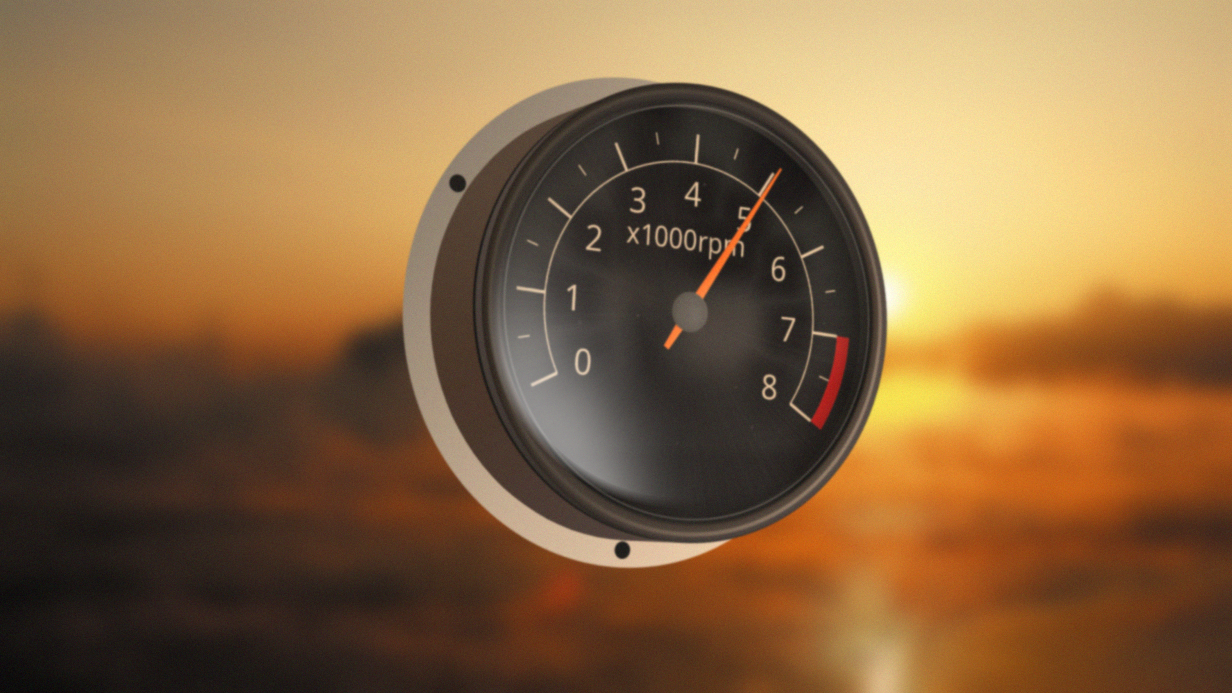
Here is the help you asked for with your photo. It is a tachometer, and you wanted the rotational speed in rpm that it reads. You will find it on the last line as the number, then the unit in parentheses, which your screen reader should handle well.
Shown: 5000 (rpm)
